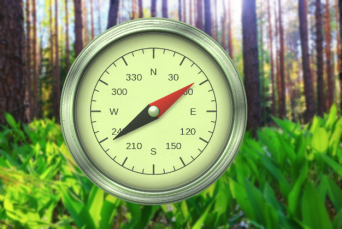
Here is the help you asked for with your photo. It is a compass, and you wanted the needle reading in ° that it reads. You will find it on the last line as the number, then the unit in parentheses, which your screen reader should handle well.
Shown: 55 (°)
